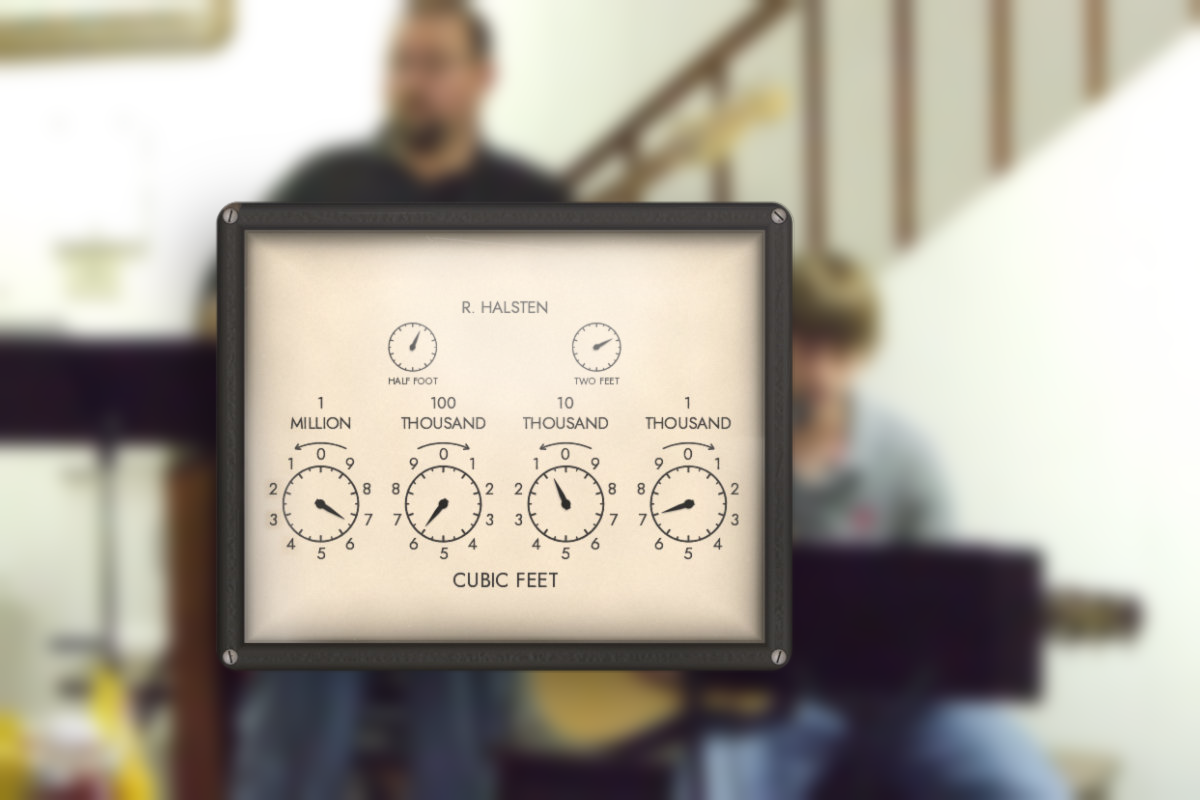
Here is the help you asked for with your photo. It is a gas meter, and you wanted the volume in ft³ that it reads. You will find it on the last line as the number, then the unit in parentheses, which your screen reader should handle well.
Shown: 660700 (ft³)
